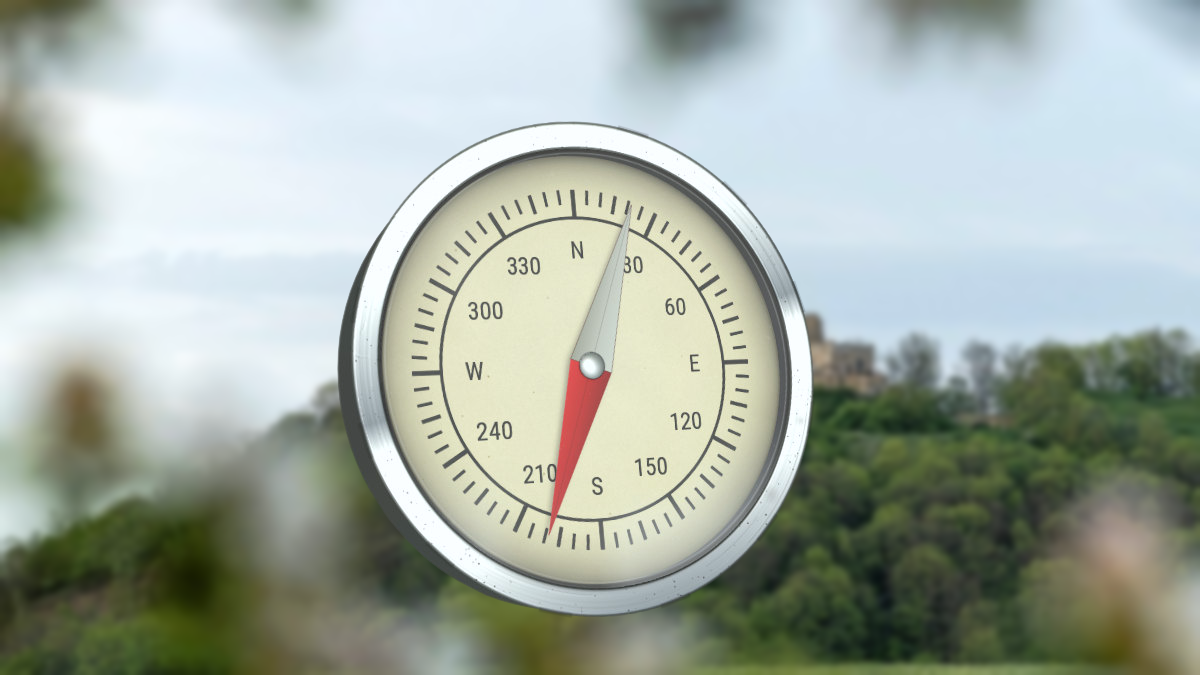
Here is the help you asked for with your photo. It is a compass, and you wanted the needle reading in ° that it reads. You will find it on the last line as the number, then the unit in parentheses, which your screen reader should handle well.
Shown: 200 (°)
